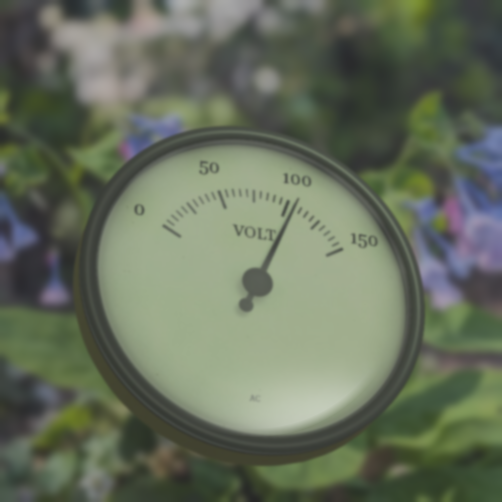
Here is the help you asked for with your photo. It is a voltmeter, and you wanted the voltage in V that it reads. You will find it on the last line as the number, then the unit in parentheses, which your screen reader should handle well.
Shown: 105 (V)
